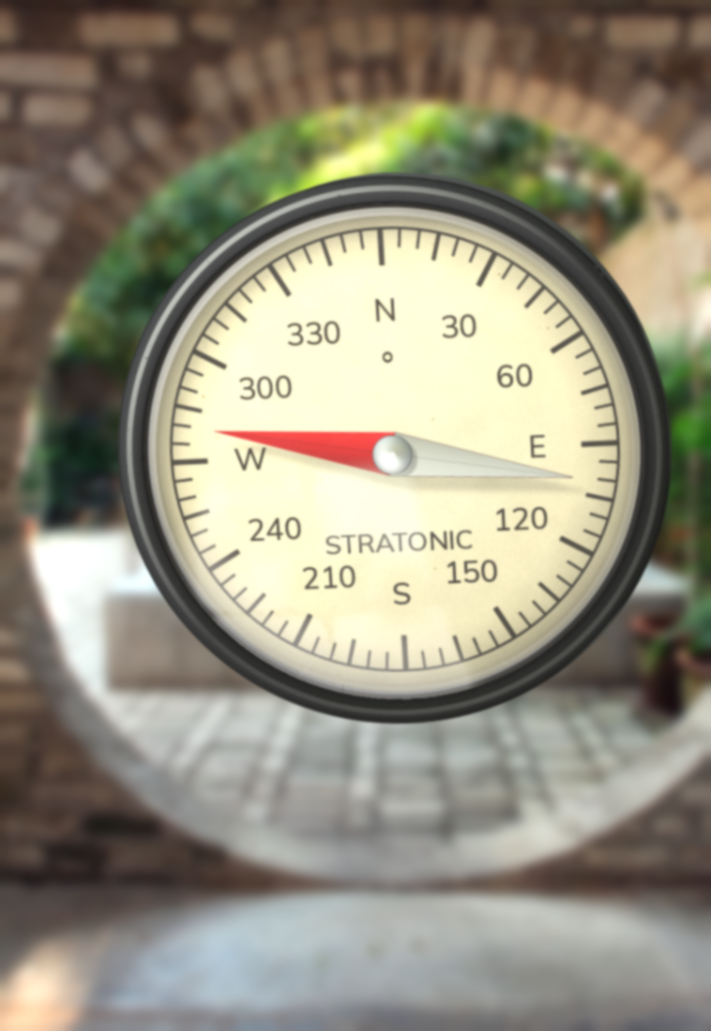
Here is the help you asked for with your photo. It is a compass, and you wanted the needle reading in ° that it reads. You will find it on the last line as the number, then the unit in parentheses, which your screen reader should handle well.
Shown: 280 (°)
